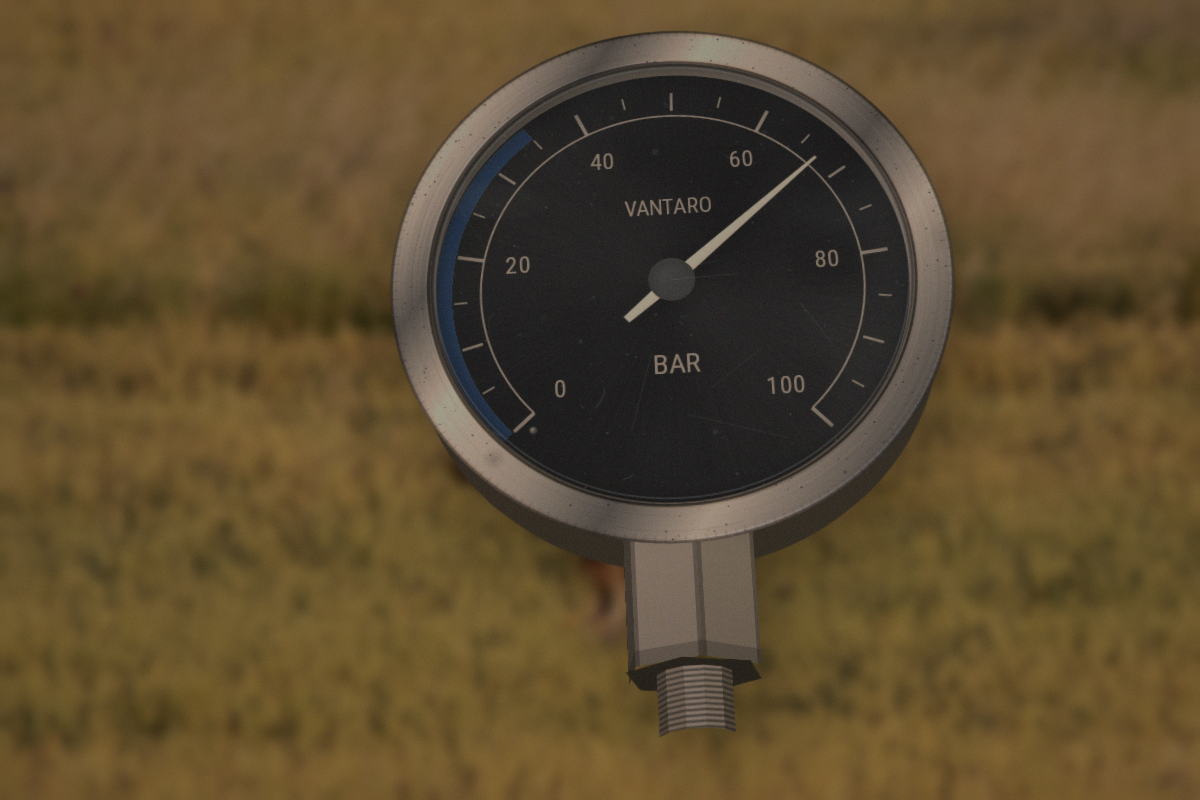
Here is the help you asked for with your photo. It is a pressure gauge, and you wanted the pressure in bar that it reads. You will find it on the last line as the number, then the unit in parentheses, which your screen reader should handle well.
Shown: 67.5 (bar)
